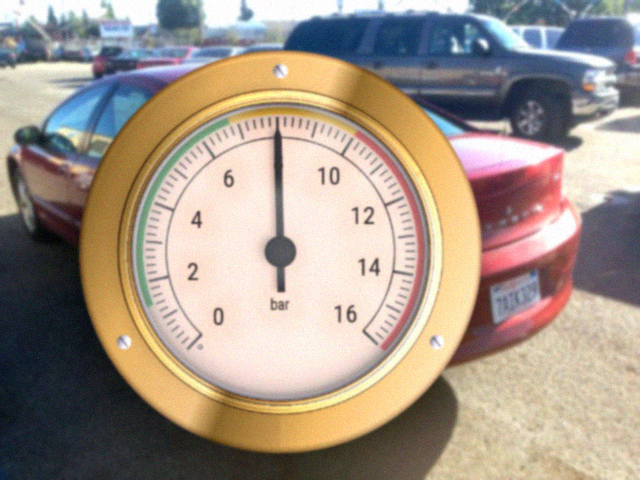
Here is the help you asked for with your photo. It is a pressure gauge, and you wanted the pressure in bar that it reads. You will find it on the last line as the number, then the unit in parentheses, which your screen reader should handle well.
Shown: 8 (bar)
